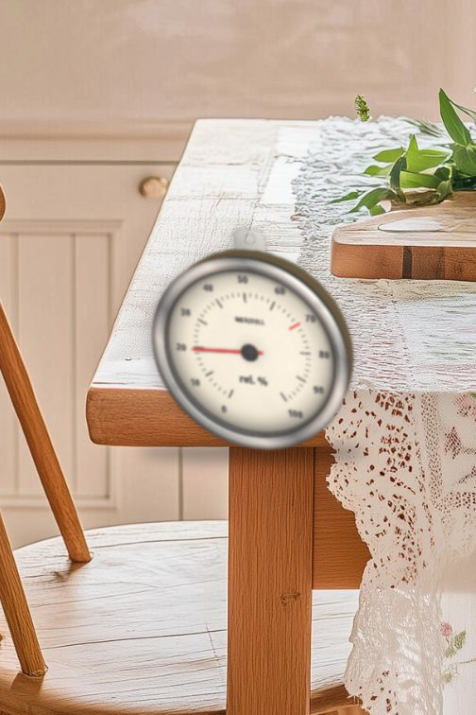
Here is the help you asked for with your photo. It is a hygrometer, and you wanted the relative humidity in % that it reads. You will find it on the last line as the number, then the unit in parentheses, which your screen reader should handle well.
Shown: 20 (%)
